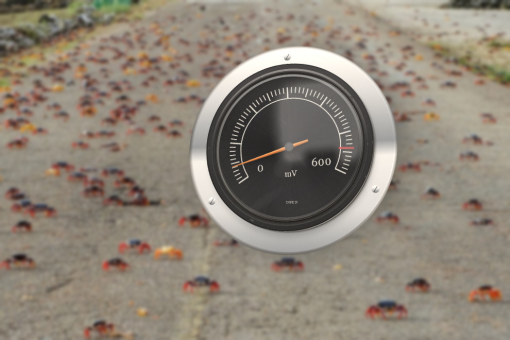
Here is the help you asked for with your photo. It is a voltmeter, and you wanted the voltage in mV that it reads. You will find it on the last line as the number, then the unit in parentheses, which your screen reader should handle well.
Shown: 40 (mV)
